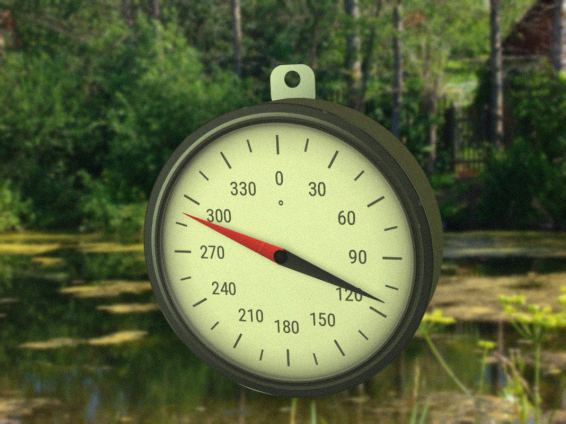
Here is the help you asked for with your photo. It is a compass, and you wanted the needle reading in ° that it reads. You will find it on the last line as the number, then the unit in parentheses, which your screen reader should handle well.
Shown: 292.5 (°)
